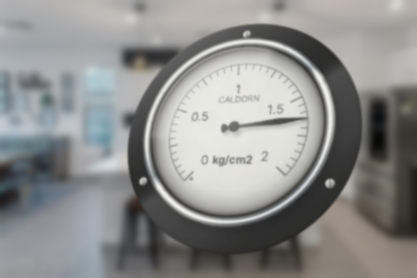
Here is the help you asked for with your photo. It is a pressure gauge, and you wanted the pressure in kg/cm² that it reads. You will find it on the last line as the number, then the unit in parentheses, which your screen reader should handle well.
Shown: 1.65 (kg/cm²)
